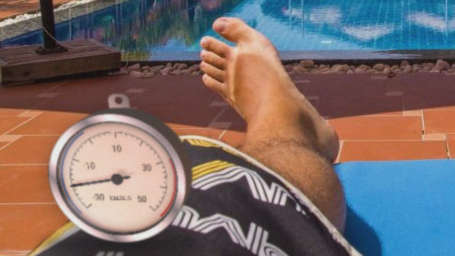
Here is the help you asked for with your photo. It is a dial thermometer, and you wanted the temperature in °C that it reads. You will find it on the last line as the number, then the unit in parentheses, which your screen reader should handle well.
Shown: -20 (°C)
